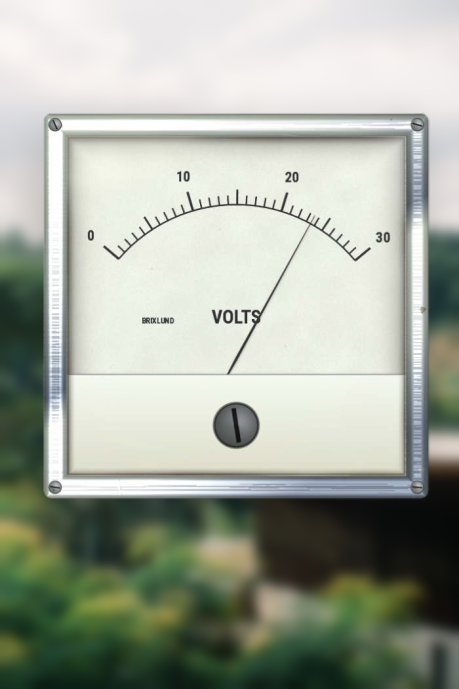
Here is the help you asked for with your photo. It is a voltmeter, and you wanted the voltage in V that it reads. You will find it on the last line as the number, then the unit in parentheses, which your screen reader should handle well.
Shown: 23.5 (V)
